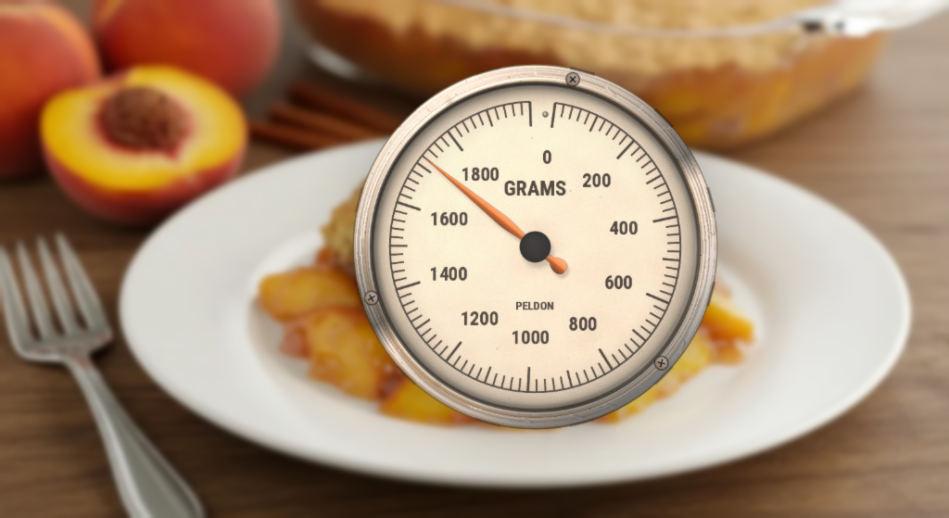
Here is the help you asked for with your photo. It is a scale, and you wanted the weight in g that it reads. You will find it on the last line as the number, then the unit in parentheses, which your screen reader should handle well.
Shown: 1720 (g)
